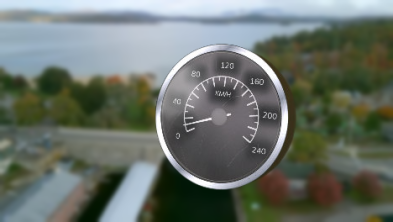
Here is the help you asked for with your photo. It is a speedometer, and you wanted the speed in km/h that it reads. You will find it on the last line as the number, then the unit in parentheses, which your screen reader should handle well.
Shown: 10 (km/h)
